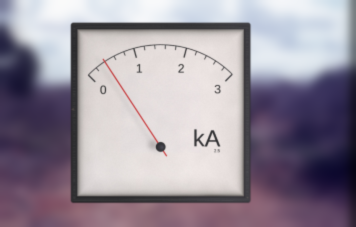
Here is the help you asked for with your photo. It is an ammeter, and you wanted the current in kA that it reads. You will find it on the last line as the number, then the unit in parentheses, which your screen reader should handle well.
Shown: 0.4 (kA)
